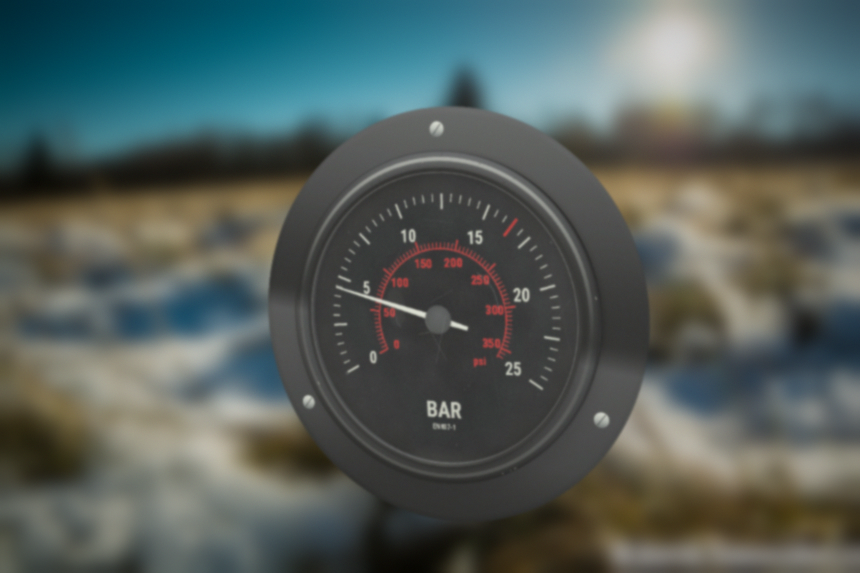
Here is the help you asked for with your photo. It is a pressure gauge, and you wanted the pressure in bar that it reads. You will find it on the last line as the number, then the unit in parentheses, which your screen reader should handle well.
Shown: 4.5 (bar)
